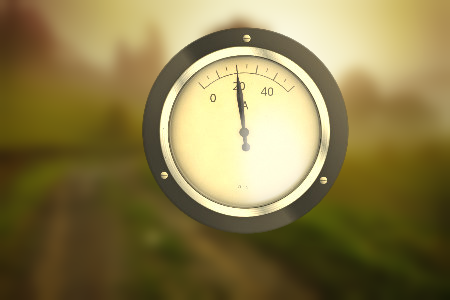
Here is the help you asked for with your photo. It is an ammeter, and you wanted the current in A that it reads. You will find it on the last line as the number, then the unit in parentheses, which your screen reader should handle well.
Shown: 20 (A)
